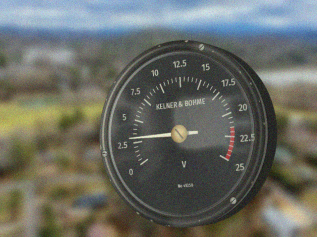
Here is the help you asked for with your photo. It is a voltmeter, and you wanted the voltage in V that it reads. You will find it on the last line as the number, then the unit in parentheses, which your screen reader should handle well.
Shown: 3 (V)
